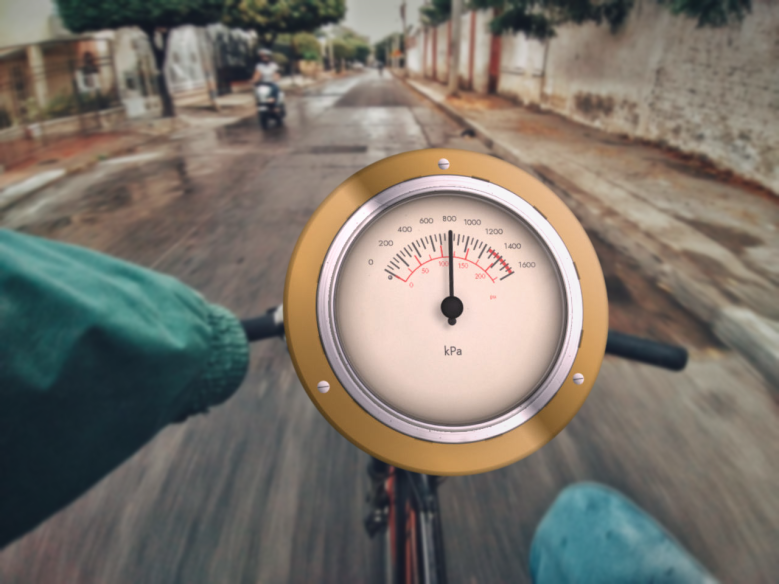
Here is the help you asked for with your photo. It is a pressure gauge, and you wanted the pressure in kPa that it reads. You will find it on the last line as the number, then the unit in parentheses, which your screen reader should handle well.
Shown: 800 (kPa)
